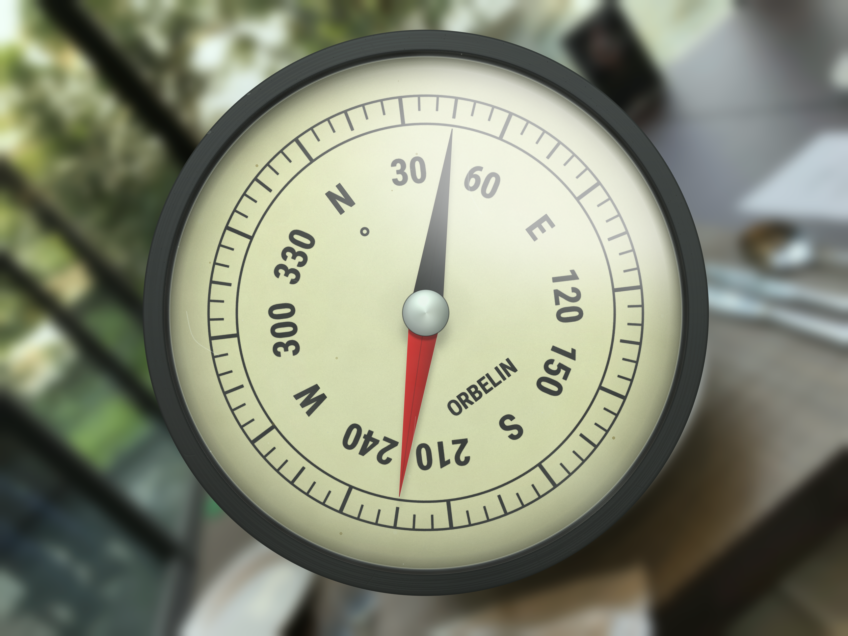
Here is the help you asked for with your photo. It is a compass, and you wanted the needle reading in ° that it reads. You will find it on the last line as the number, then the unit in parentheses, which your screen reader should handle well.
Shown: 225 (°)
